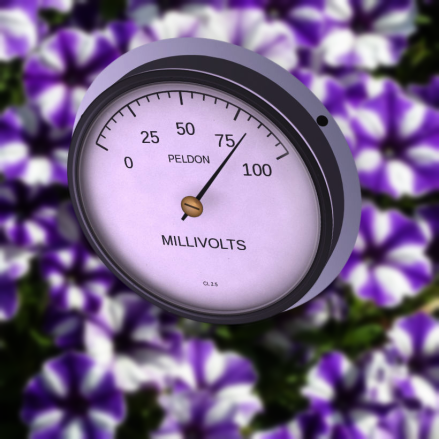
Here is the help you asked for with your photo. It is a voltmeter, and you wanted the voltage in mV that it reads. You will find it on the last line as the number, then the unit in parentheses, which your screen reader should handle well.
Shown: 82.5 (mV)
